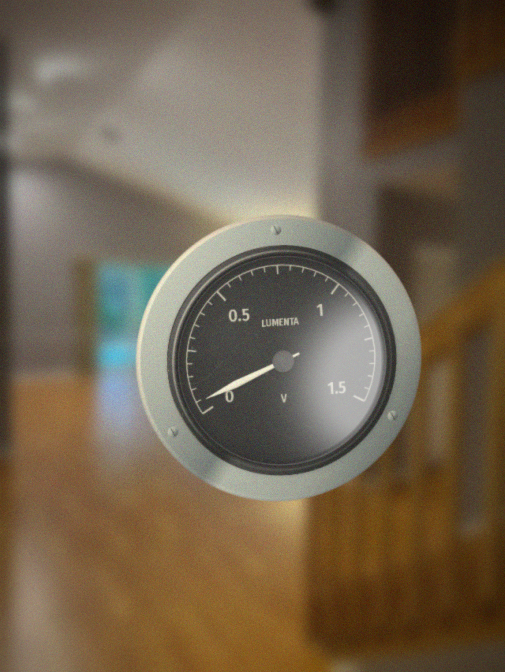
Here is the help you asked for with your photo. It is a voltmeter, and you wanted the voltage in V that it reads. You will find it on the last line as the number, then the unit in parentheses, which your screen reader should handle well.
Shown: 0.05 (V)
